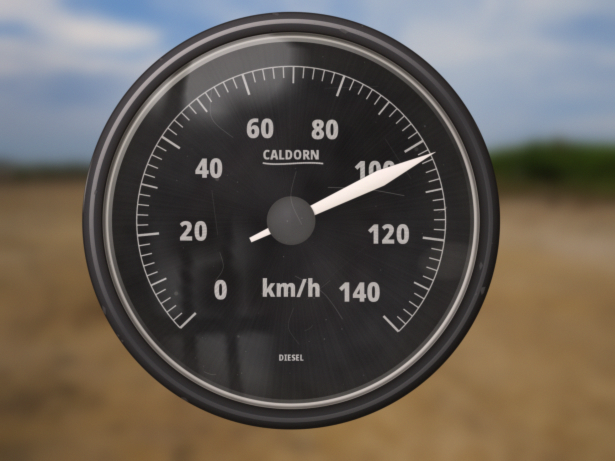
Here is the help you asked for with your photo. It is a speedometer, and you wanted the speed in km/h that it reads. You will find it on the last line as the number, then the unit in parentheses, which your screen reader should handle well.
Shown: 103 (km/h)
